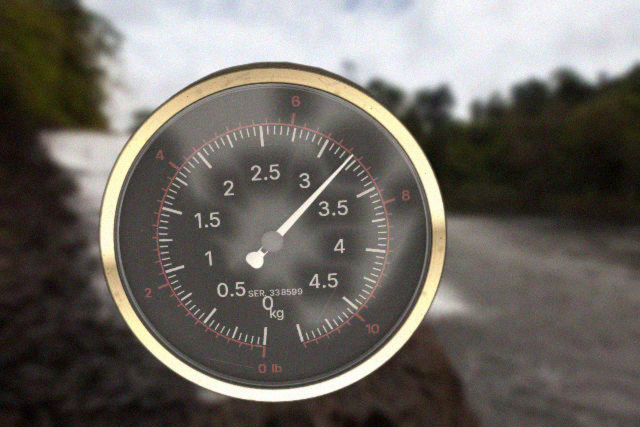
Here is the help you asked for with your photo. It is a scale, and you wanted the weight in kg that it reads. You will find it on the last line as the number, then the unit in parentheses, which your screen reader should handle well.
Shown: 3.2 (kg)
